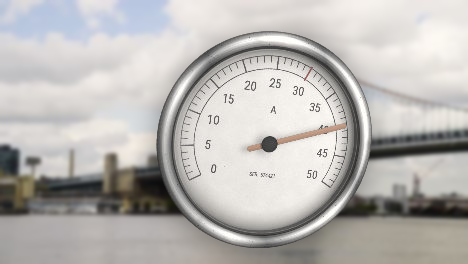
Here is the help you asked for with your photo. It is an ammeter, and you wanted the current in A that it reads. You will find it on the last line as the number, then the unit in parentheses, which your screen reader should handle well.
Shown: 40 (A)
